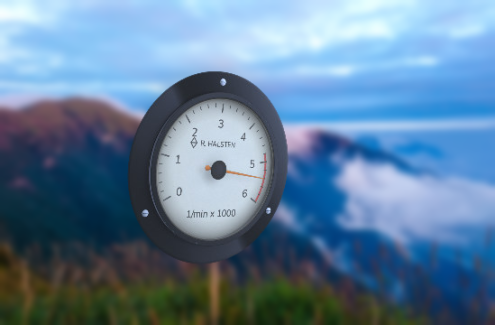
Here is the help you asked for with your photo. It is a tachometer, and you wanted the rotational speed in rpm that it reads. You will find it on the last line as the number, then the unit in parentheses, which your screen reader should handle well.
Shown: 5400 (rpm)
